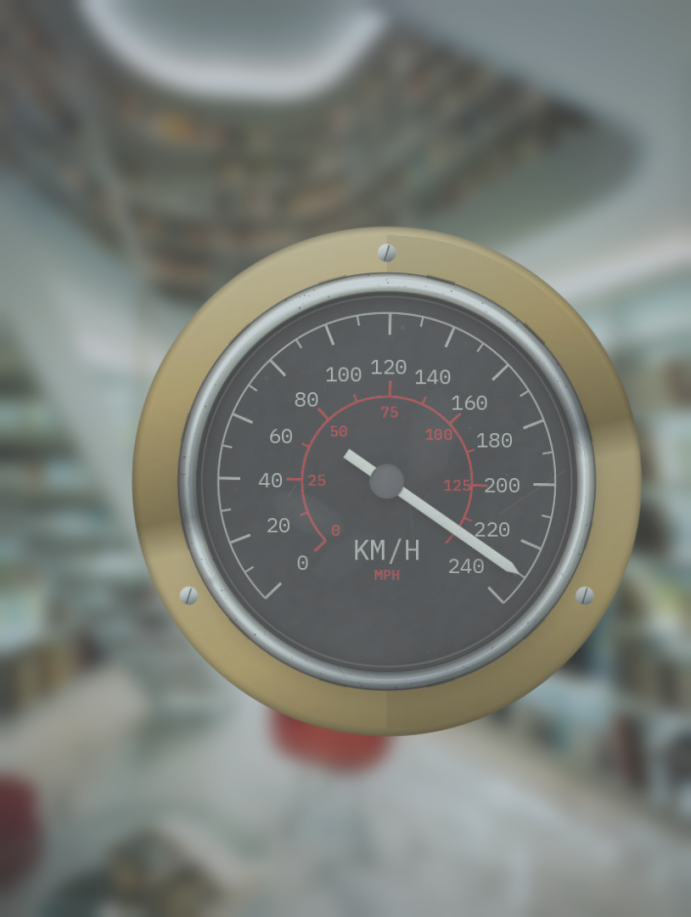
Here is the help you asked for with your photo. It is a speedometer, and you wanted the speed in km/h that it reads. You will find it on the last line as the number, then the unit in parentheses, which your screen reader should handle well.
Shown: 230 (km/h)
